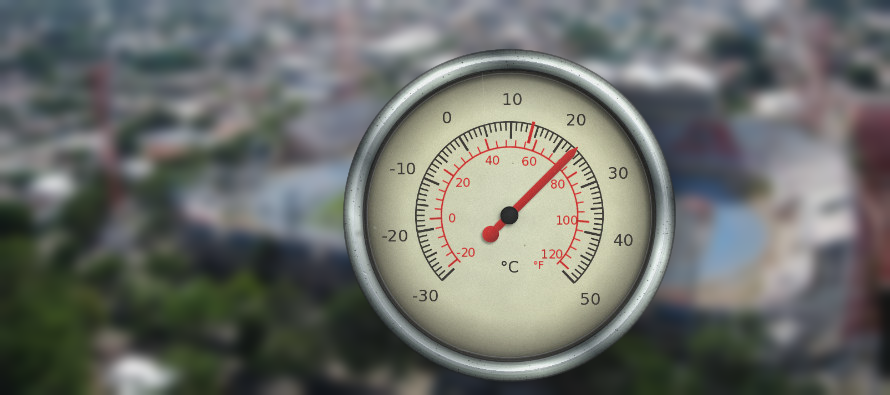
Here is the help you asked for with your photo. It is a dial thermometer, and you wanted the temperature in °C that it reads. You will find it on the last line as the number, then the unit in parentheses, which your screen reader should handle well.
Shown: 23 (°C)
